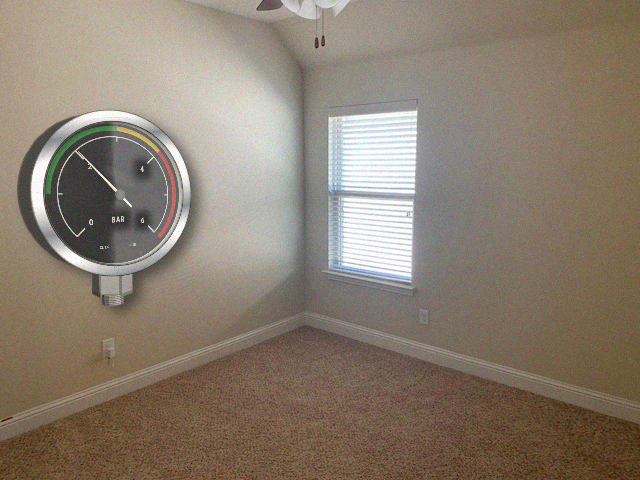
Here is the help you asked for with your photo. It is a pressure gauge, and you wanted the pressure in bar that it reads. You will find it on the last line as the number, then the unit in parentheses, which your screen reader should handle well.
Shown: 2 (bar)
